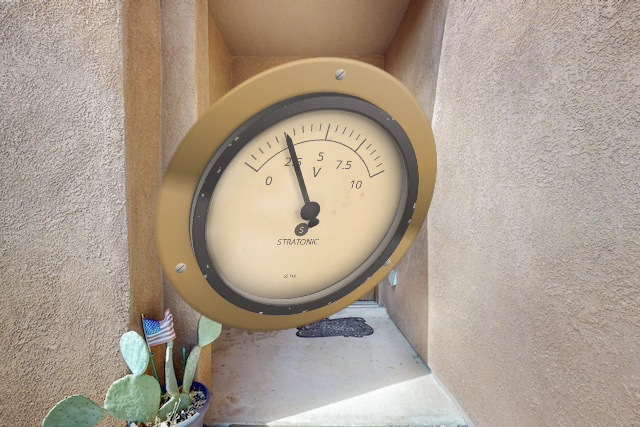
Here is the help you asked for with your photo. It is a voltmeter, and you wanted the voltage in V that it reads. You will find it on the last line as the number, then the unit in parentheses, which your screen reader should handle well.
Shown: 2.5 (V)
